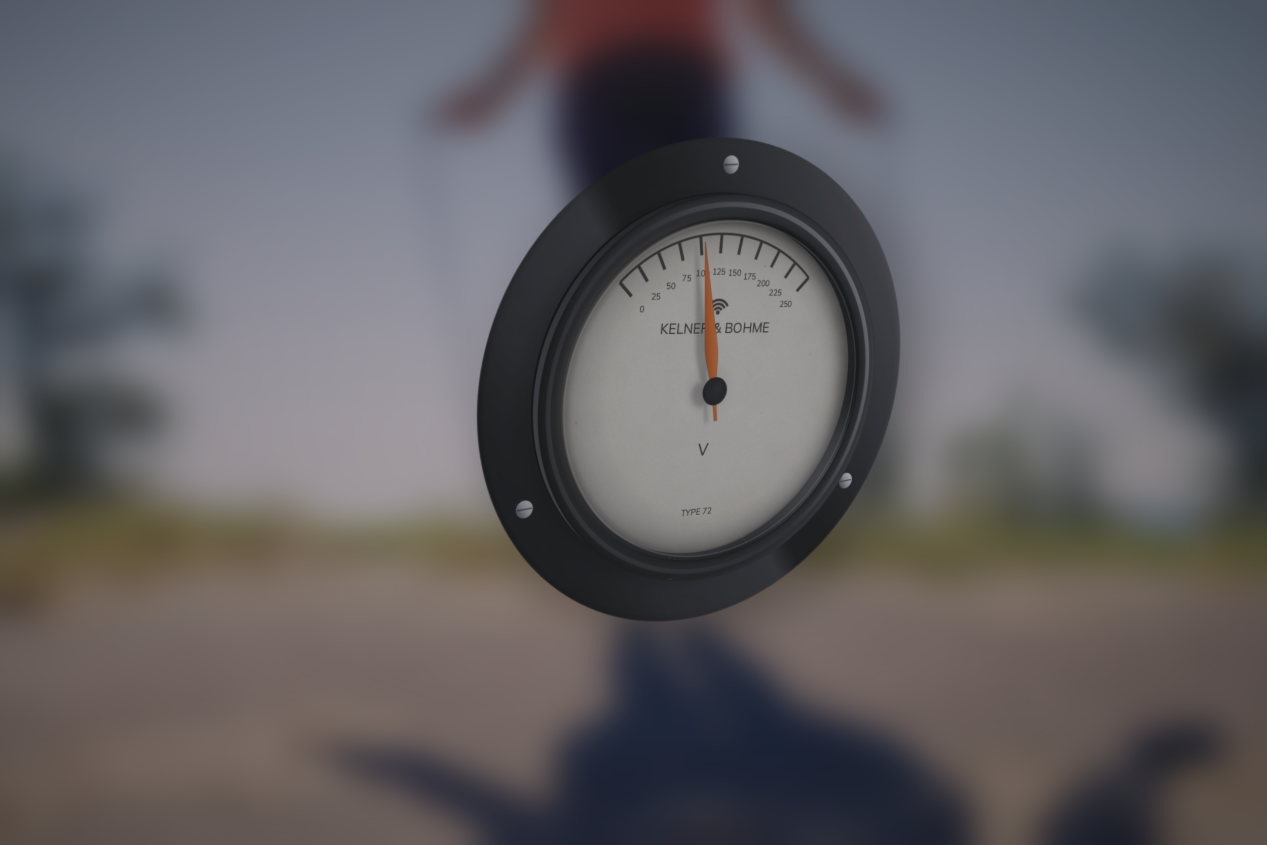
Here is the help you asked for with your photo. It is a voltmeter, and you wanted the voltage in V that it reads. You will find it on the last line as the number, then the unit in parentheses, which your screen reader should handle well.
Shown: 100 (V)
